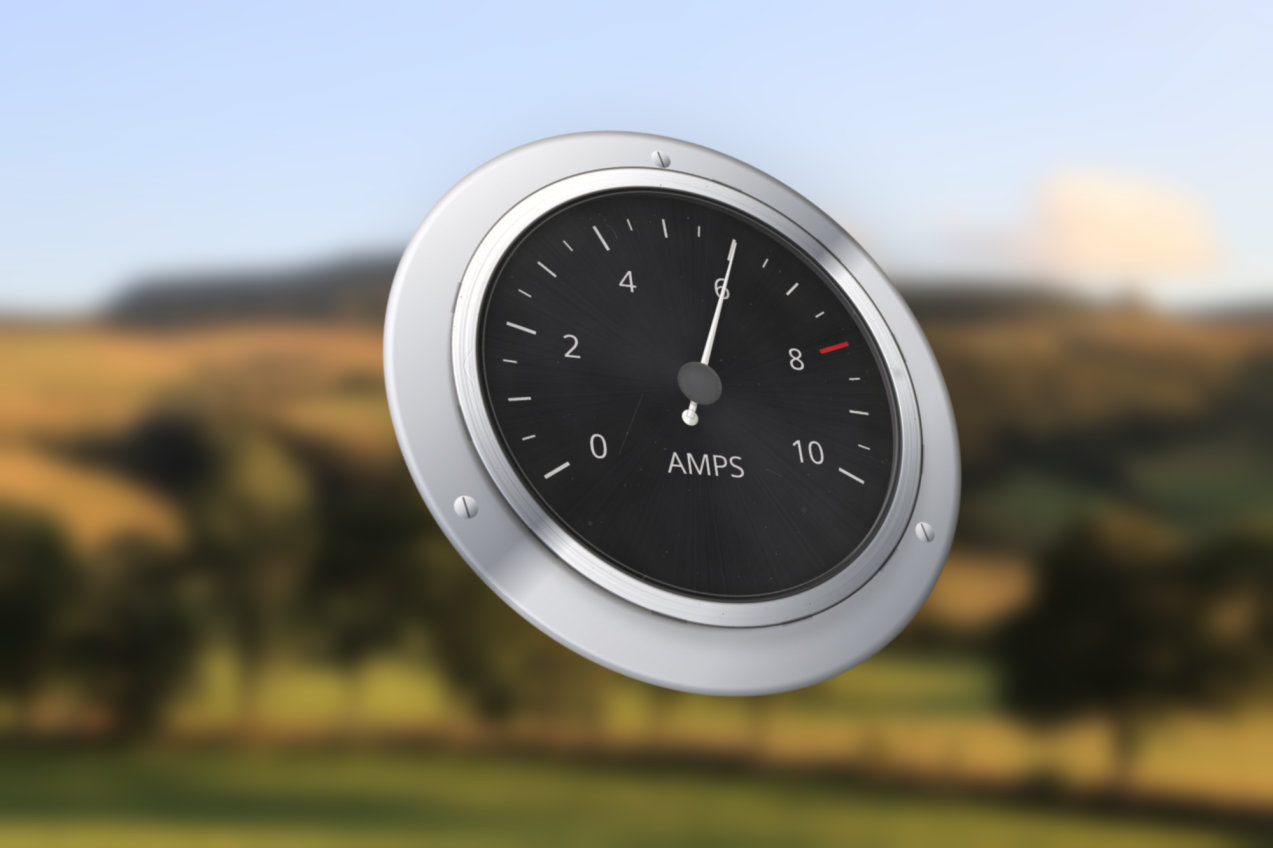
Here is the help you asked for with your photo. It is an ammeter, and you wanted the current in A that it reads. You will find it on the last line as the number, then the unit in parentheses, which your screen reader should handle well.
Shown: 6 (A)
